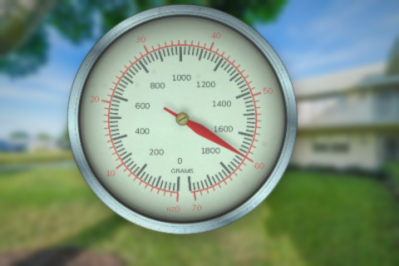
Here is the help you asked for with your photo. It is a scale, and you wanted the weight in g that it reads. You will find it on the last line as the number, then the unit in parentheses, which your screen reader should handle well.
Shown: 1700 (g)
